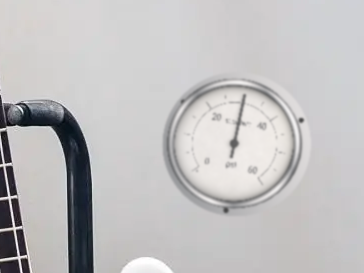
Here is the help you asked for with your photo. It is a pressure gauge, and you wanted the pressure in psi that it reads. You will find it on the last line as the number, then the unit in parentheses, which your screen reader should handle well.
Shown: 30 (psi)
